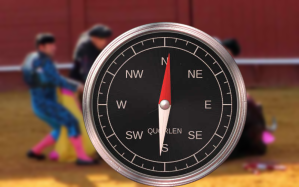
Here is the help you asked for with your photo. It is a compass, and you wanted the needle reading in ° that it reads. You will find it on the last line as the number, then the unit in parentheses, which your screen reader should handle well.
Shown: 5 (°)
